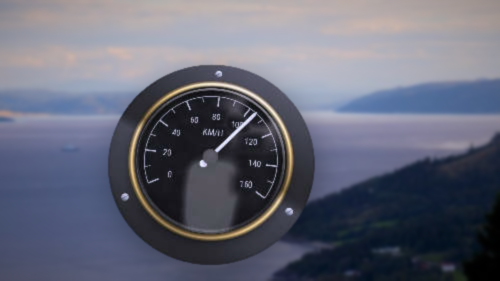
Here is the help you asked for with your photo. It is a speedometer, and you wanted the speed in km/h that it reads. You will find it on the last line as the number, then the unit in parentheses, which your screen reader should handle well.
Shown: 105 (km/h)
